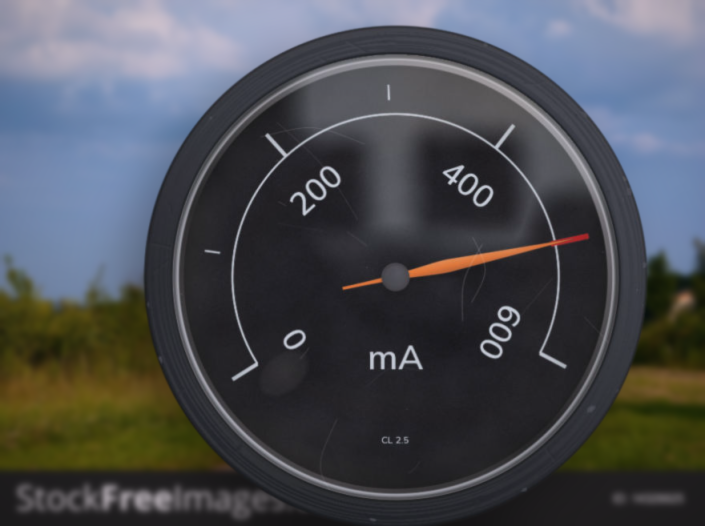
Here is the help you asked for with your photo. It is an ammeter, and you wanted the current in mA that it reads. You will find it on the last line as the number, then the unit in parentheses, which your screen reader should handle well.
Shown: 500 (mA)
